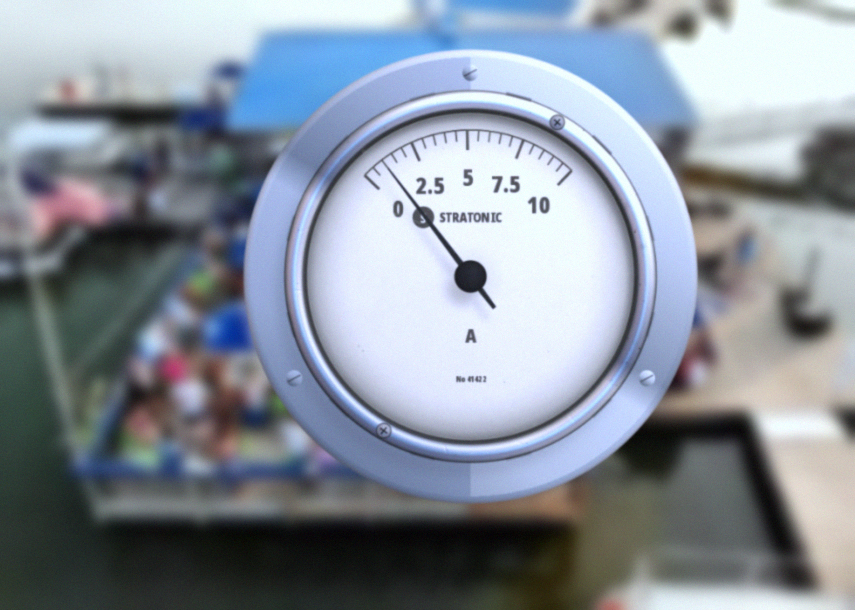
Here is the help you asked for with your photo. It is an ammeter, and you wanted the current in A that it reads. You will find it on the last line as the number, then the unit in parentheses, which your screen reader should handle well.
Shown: 1 (A)
